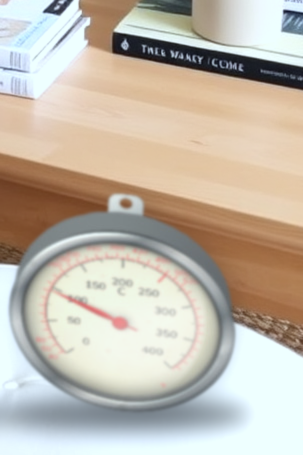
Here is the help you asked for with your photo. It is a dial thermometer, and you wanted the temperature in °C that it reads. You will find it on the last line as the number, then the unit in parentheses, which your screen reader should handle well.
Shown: 100 (°C)
